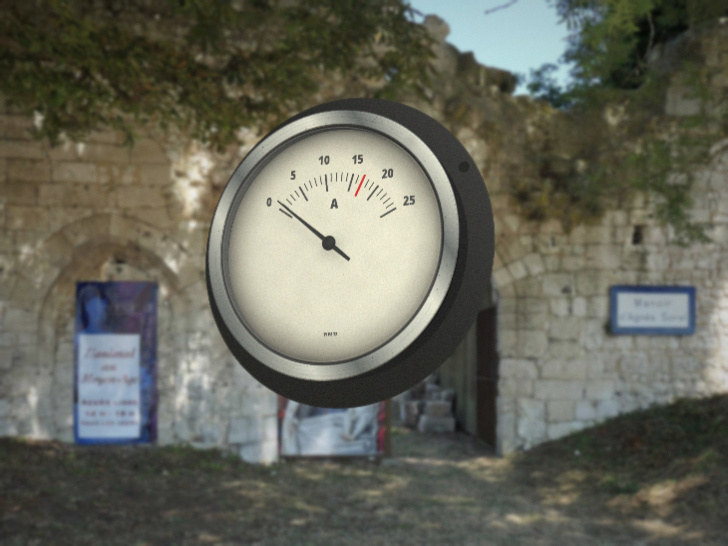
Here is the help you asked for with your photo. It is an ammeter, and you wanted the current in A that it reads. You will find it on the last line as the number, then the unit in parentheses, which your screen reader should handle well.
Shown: 1 (A)
